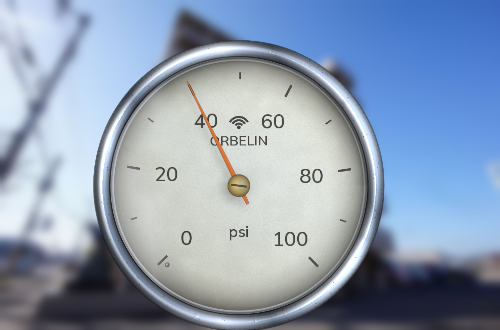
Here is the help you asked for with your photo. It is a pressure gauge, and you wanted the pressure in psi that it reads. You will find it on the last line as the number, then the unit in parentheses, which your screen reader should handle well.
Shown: 40 (psi)
